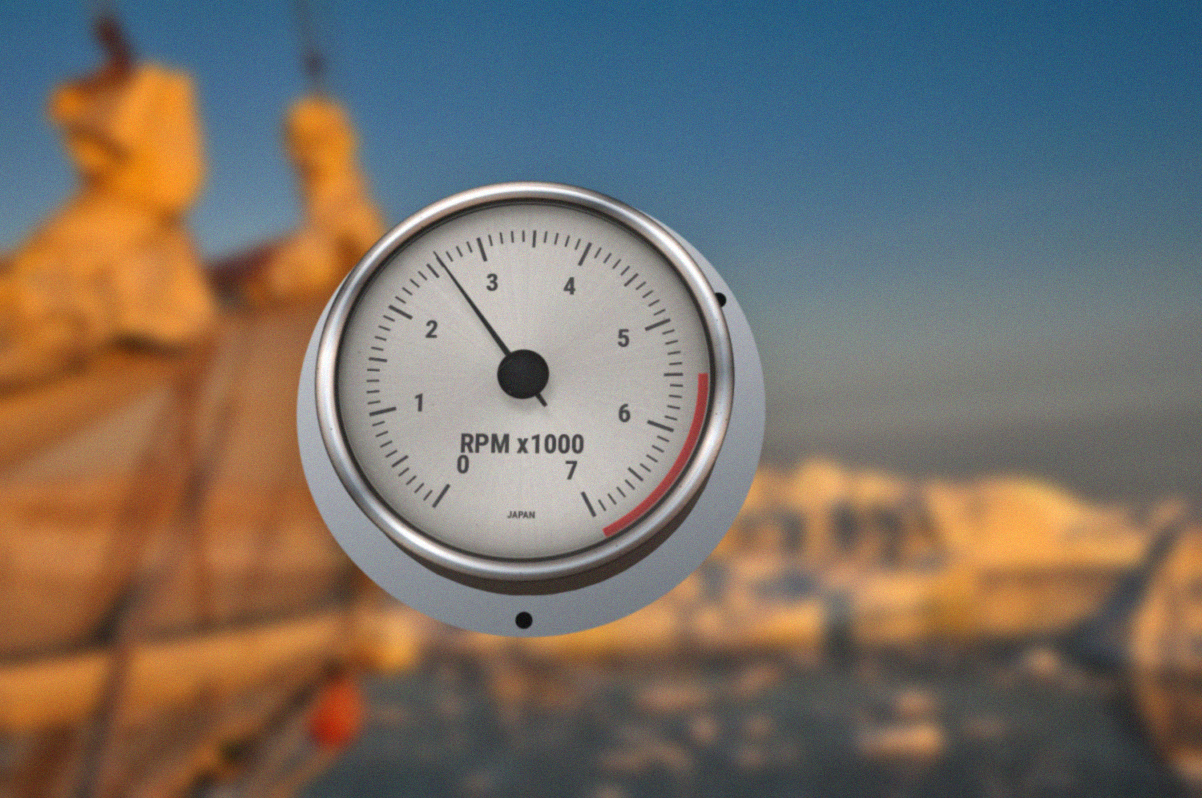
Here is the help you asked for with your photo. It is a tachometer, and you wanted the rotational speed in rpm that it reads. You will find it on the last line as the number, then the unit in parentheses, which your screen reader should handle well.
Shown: 2600 (rpm)
